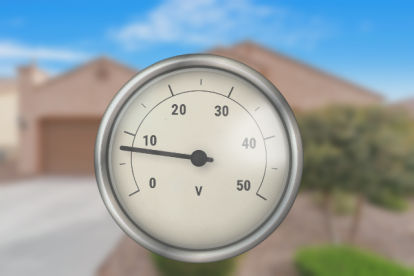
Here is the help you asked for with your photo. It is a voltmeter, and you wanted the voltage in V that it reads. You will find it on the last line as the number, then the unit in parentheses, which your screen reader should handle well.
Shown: 7.5 (V)
